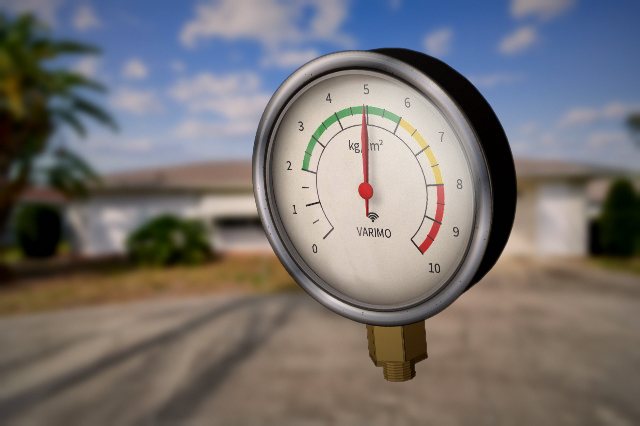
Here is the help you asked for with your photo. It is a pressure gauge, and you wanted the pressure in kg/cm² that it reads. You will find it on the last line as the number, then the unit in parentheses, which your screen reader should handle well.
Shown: 5 (kg/cm²)
